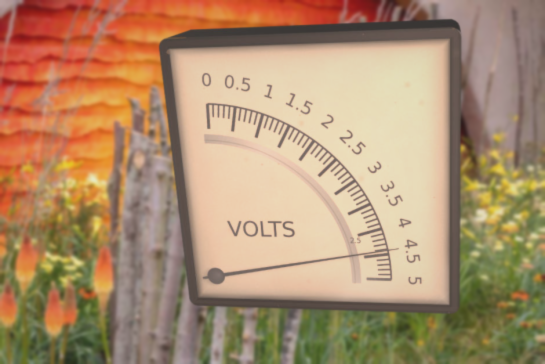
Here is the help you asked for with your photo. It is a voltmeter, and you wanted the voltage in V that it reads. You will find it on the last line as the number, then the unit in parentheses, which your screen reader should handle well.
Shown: 4.4 (V)
